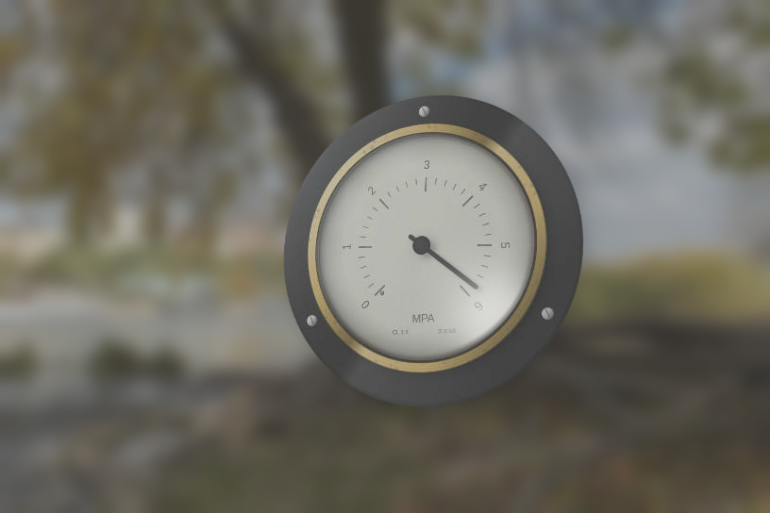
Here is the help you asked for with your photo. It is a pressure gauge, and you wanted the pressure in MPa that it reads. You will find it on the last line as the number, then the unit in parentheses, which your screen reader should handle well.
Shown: 5.8 (MPa)
